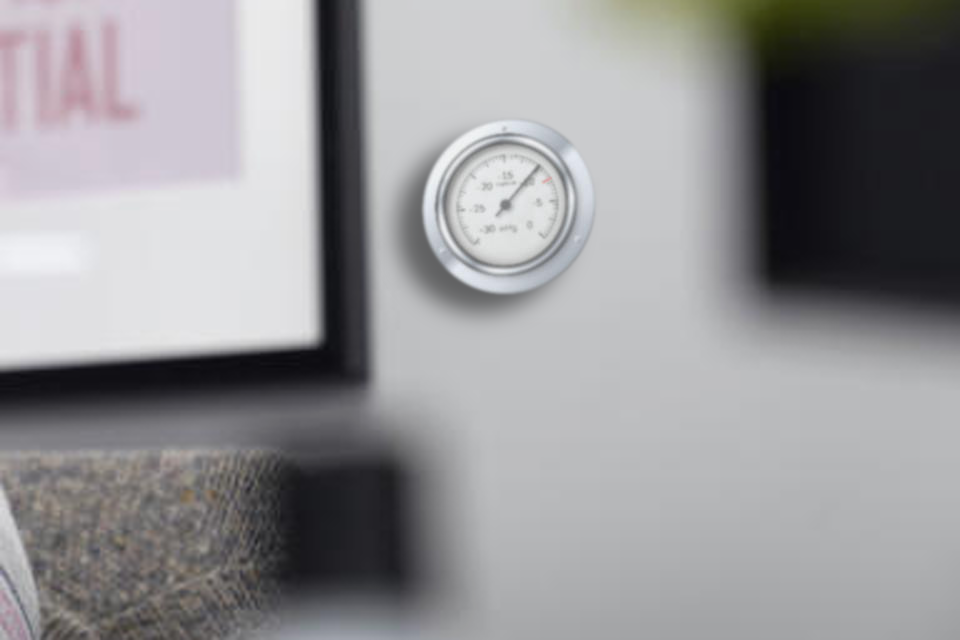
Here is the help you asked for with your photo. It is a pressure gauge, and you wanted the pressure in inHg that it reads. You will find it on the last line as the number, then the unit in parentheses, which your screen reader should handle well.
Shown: -10 (inHg)
